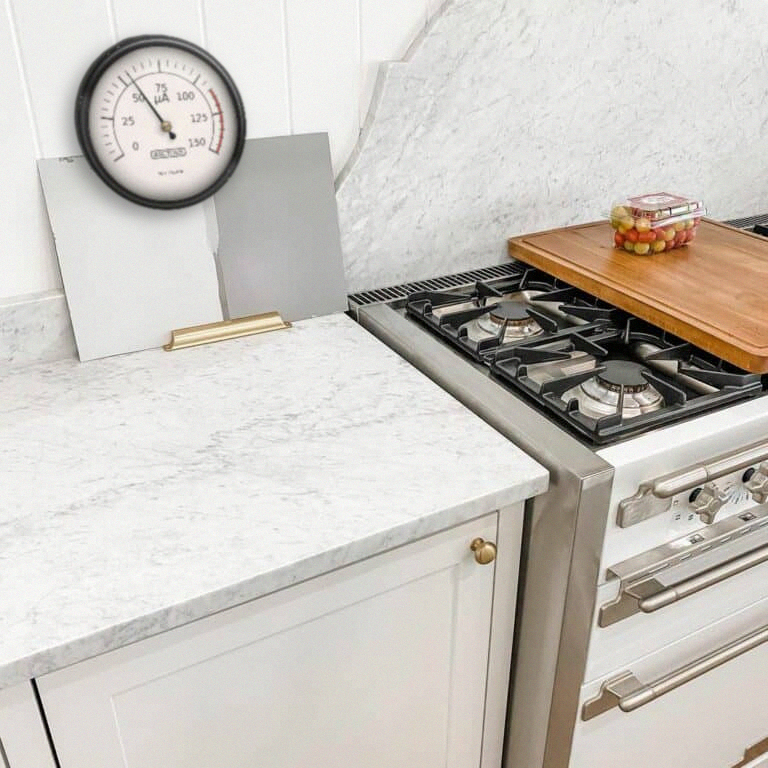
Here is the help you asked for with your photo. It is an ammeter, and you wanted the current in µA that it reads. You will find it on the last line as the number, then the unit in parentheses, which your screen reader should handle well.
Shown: 55 (µA)
